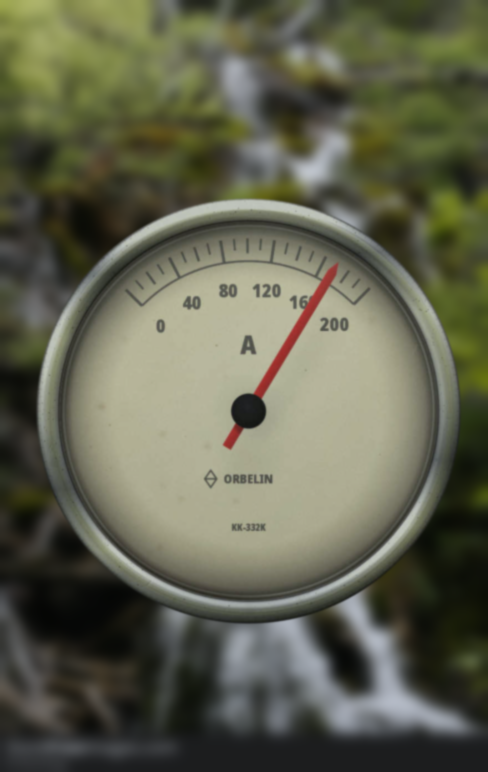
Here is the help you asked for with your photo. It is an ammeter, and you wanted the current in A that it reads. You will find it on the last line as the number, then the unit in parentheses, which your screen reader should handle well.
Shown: 170 (A)
